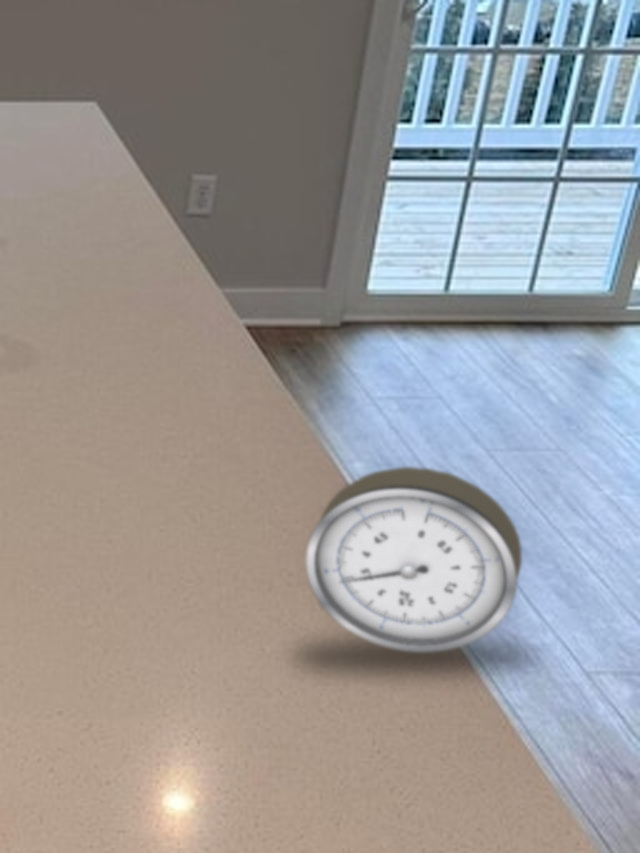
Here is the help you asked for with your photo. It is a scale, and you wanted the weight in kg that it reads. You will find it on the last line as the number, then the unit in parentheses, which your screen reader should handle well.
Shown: 3.5 (kg)
